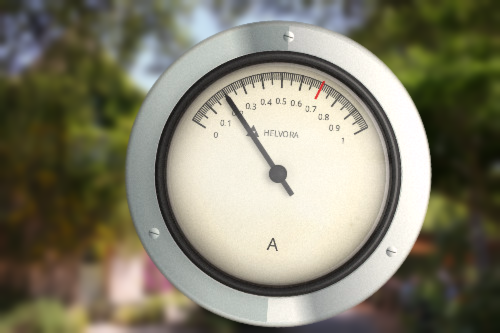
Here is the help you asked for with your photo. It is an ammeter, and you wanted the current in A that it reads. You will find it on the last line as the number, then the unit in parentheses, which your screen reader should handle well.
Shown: 0.2 (A)
